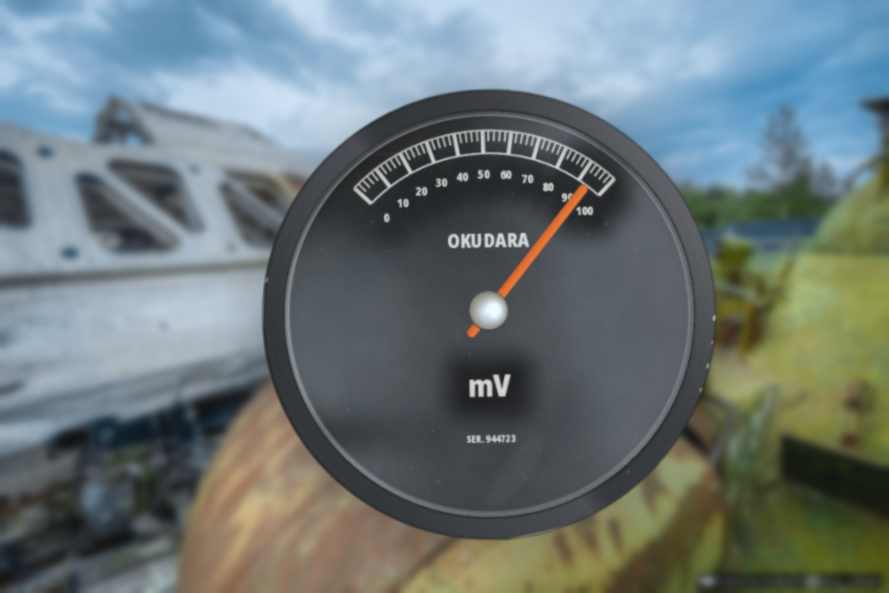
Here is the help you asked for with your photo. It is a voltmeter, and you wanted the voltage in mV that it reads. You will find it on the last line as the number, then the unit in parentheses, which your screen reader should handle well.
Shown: 94 (mV)
